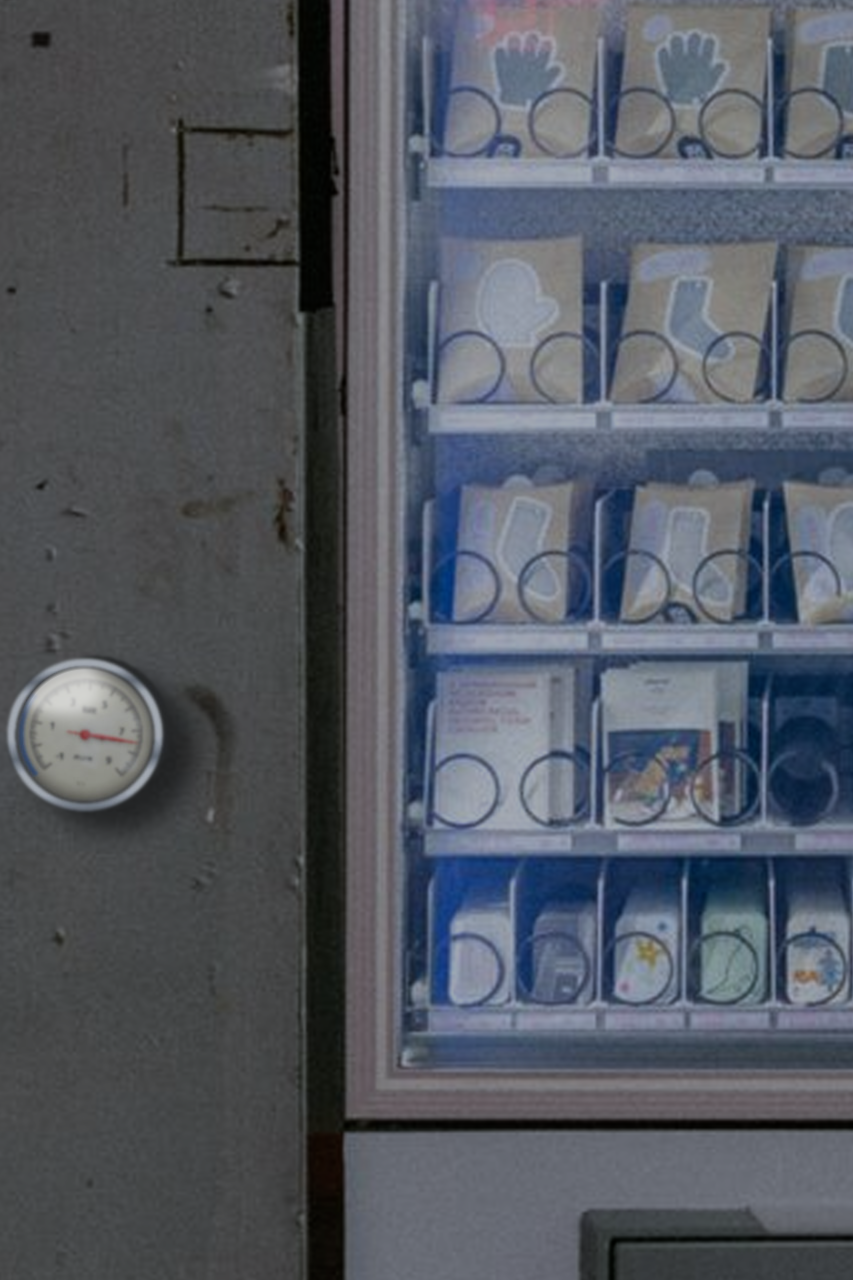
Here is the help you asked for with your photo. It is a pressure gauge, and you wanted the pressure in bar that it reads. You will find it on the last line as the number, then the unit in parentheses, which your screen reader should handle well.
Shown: 7.5 (bar)
